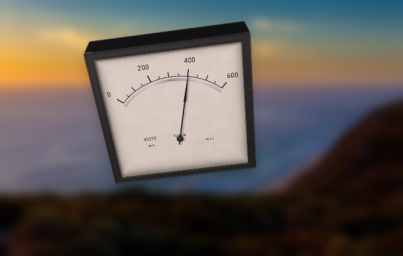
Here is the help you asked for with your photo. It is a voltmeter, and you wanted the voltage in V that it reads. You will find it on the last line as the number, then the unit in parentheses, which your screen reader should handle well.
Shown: 400 (V)
